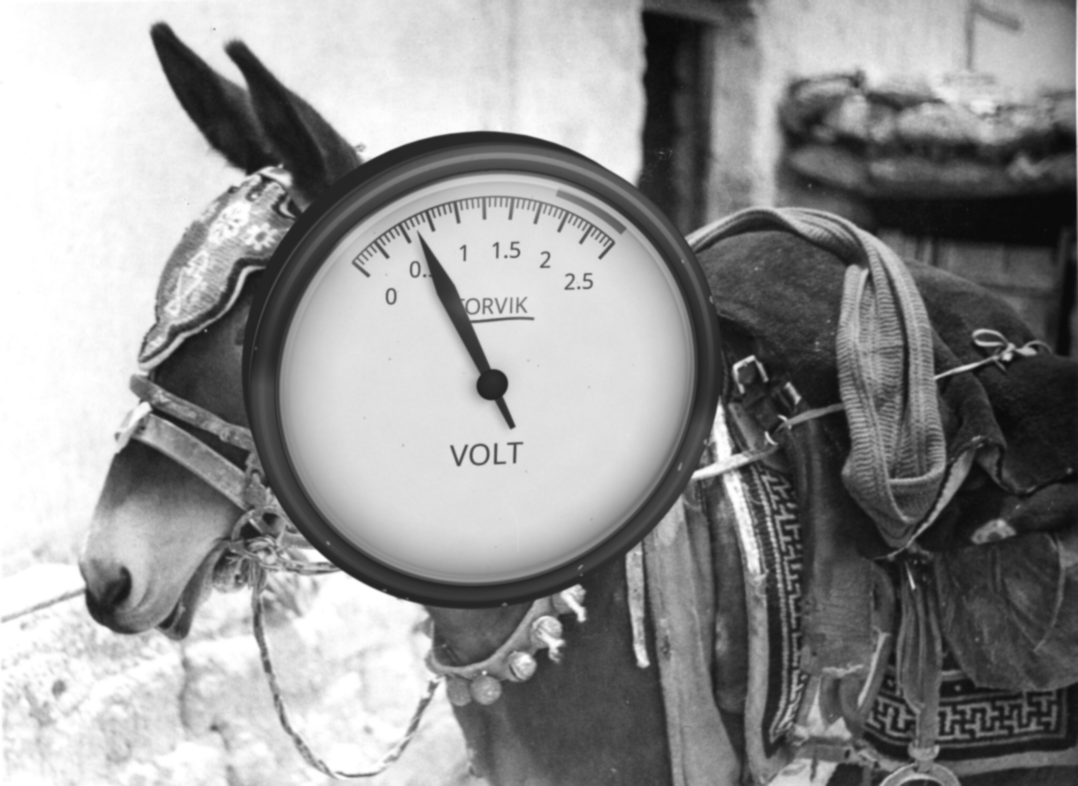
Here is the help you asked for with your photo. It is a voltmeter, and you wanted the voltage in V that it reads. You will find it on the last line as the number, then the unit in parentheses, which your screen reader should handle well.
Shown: 0.6 (V)
